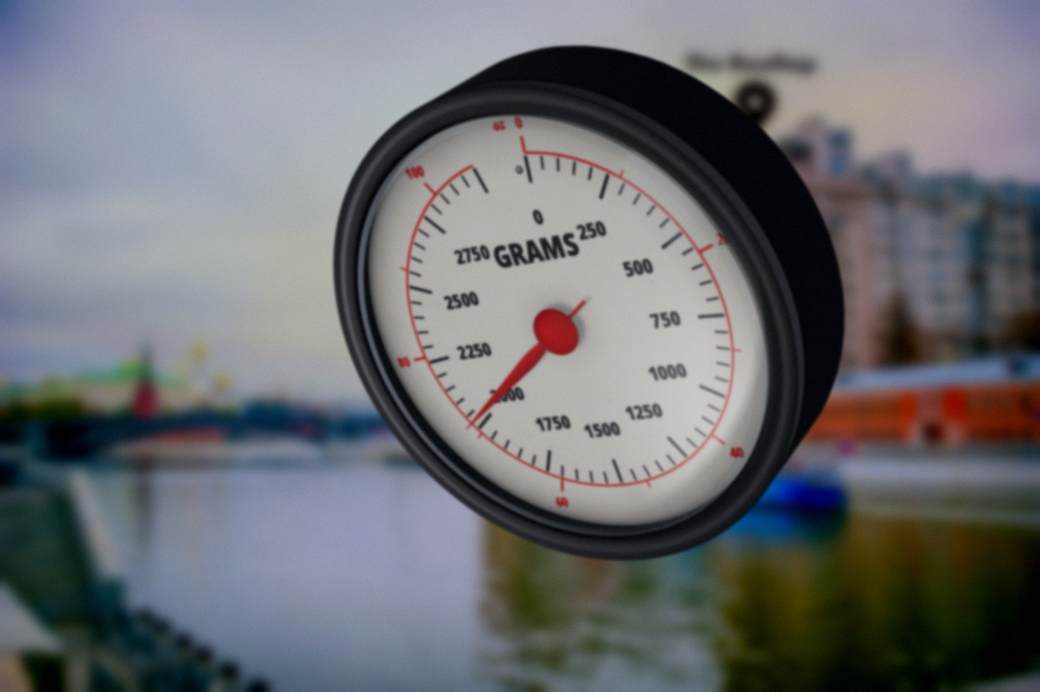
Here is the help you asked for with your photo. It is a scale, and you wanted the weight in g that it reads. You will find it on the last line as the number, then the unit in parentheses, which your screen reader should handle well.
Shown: 2025 (g)
